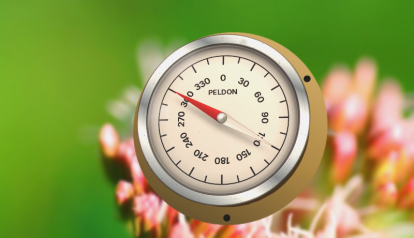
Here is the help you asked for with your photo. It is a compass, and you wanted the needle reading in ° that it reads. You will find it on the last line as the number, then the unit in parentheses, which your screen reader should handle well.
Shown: 300 (°)
